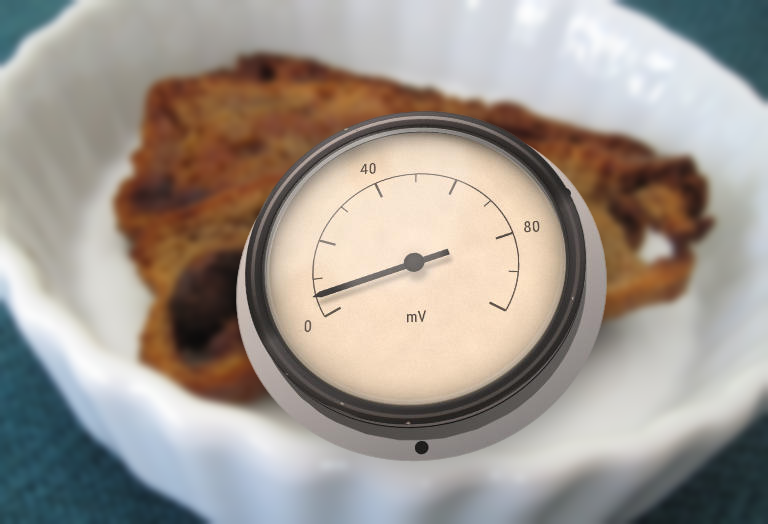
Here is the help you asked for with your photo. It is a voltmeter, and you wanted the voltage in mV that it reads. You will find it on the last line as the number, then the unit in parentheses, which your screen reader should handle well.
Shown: 5 (mV)
